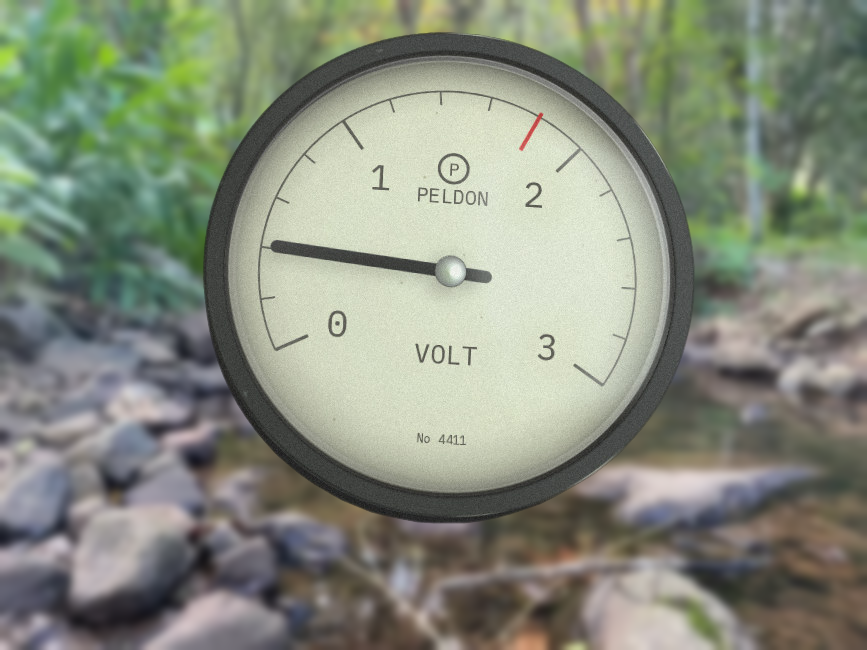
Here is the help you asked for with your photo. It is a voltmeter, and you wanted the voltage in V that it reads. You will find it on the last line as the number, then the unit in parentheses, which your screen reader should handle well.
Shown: 0.4 (V)
